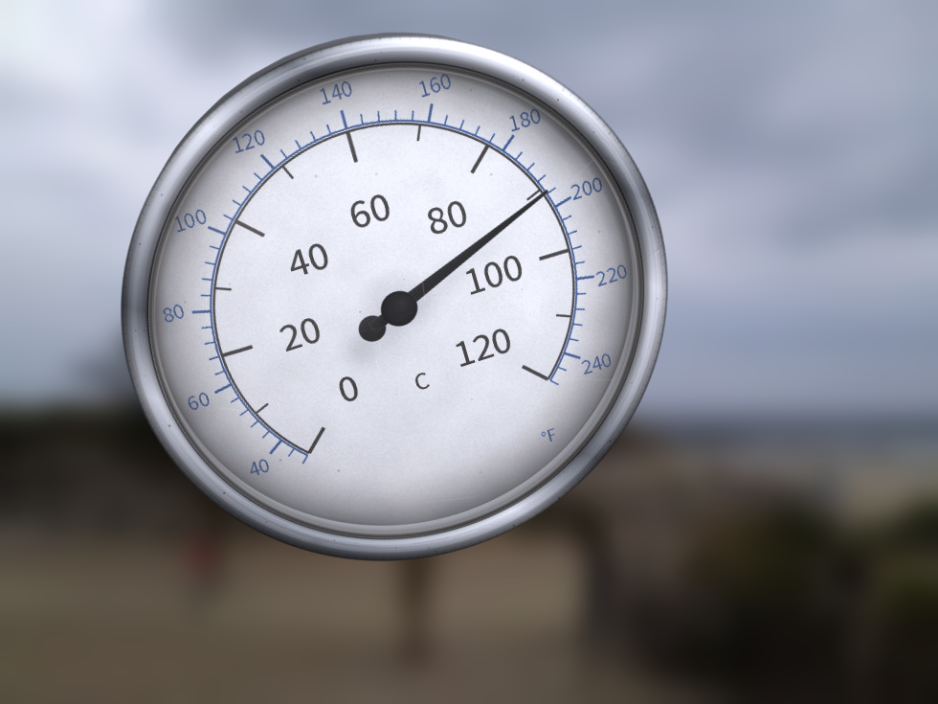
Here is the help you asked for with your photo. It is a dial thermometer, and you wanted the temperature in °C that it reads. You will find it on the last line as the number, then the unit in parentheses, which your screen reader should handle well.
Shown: 90 (°C)
